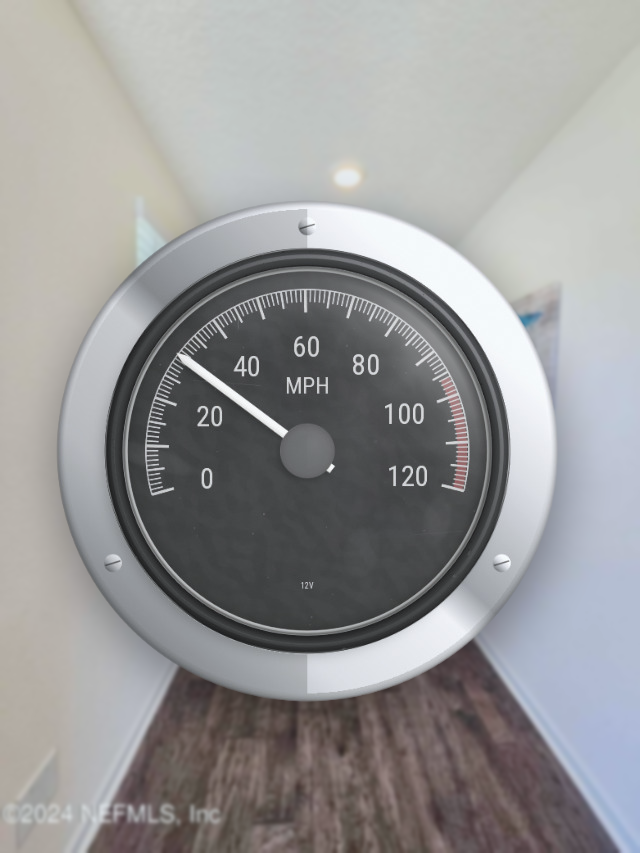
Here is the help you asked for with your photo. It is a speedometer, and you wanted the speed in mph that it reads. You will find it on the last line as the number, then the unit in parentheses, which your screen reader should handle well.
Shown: 30 (mph)
